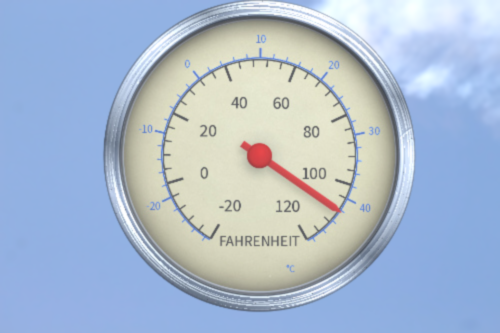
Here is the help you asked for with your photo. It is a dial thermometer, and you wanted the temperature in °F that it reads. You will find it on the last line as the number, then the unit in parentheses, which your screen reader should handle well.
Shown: 108 (°F)
